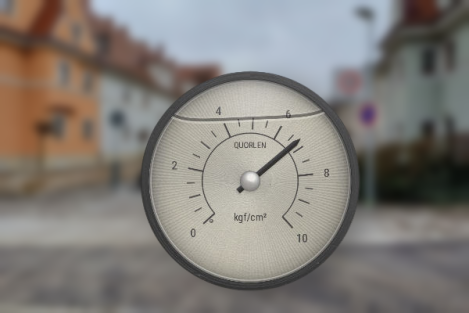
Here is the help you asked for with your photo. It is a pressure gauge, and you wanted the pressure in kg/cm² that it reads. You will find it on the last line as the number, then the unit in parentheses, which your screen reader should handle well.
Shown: 6.75 (kg/cm²)
